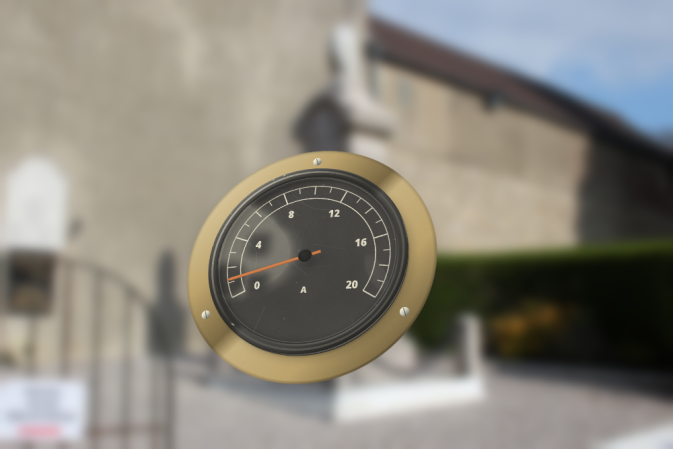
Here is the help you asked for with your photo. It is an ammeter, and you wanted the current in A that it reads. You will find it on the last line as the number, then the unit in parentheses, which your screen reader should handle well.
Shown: 1 (A)
